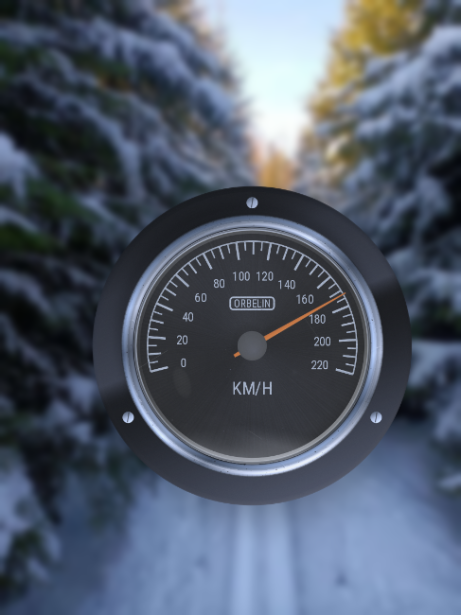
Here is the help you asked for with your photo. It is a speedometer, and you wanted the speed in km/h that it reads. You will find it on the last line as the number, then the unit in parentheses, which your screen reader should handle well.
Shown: 172.5 (km/h)
